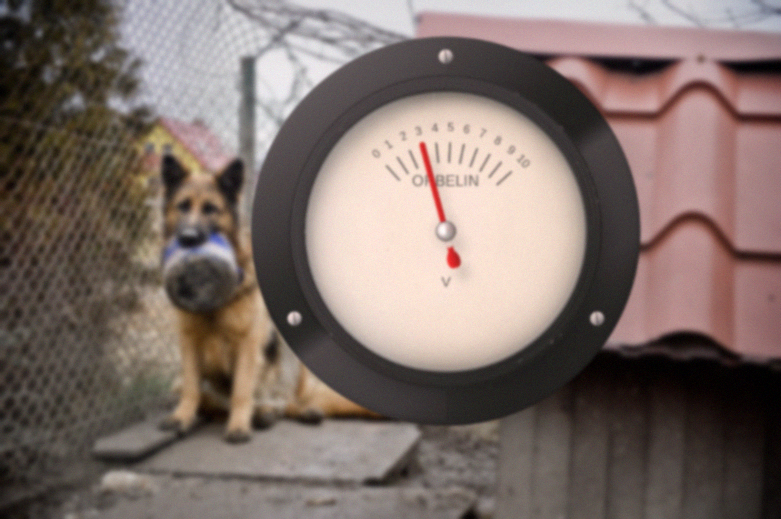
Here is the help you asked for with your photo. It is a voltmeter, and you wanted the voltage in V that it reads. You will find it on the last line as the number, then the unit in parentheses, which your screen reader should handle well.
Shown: 3 (V)
